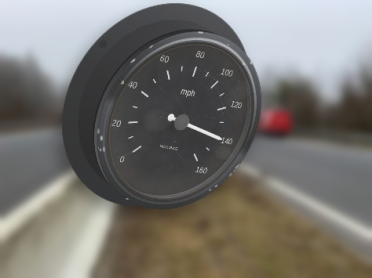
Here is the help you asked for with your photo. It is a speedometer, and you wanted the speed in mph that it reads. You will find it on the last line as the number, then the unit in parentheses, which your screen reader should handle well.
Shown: 140 (mph)
